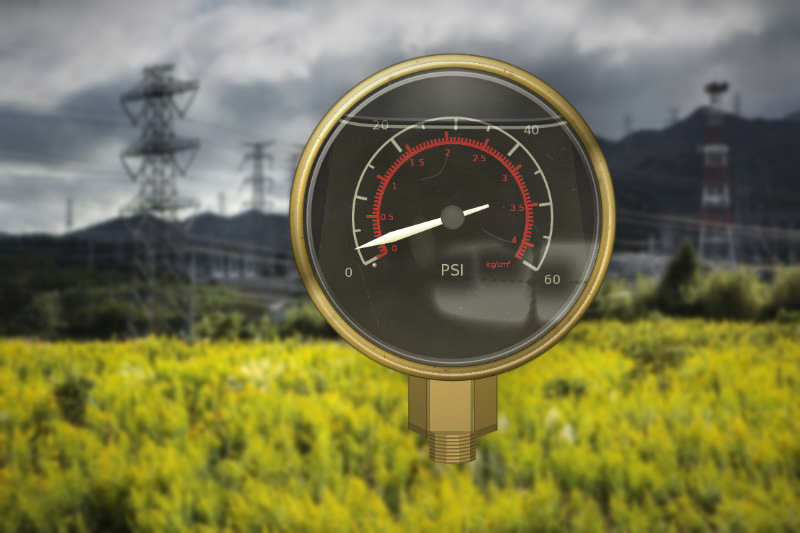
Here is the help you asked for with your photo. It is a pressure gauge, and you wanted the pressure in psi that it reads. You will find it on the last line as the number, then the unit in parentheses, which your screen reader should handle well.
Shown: 2.5 (psi)
